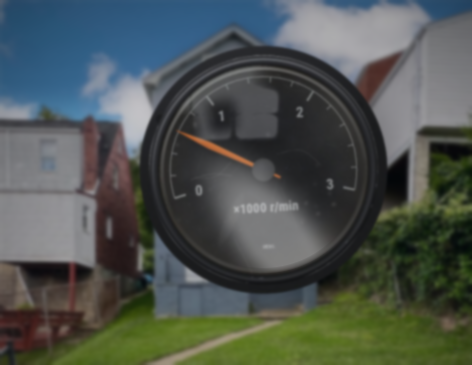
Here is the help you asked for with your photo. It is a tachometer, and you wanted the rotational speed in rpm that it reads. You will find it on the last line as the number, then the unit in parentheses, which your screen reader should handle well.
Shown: 600 (rpm)
